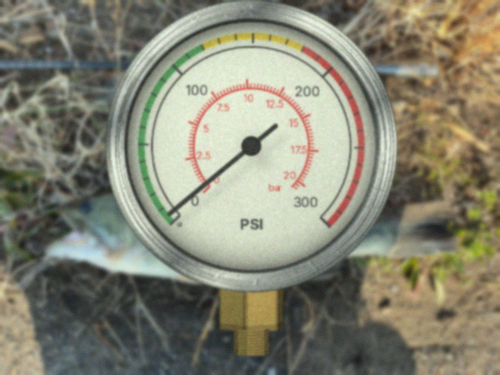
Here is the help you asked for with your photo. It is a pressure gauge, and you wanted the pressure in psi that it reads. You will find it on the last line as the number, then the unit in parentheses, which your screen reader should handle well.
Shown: 5 (psi)
